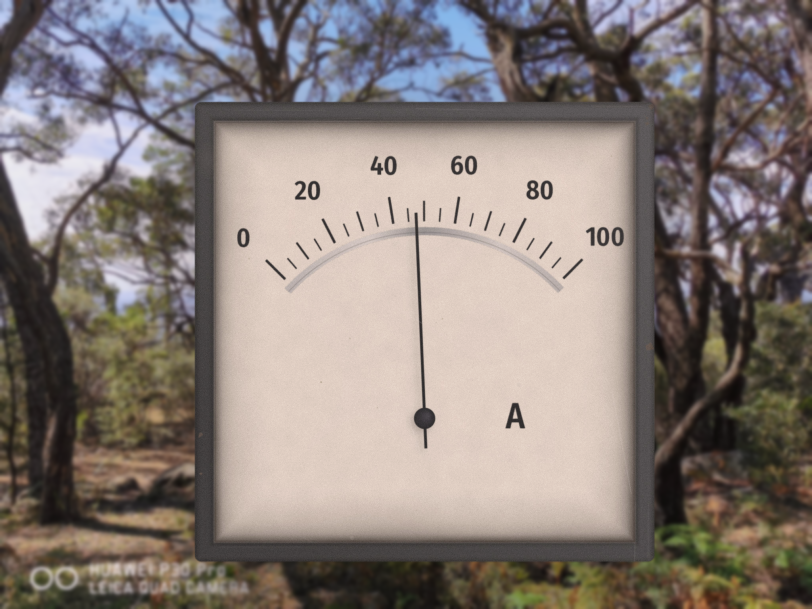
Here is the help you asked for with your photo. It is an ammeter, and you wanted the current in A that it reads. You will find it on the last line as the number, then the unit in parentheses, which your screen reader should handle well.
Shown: 47.5 (A)
